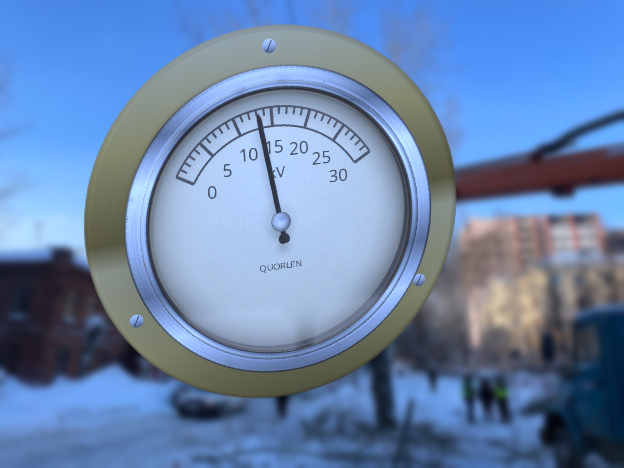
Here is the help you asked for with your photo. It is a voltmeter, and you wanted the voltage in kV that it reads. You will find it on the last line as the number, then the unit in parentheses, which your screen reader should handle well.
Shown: 13 (kV)
